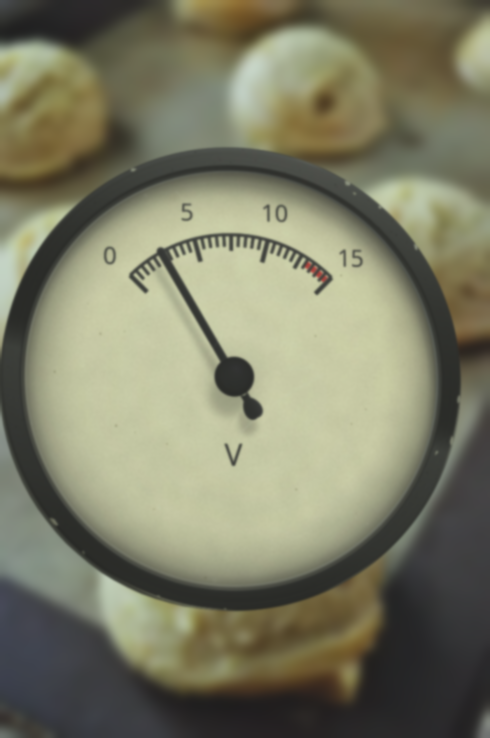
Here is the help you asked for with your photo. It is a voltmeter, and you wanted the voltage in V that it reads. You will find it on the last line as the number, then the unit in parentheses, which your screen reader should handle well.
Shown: 2.5 (V)
